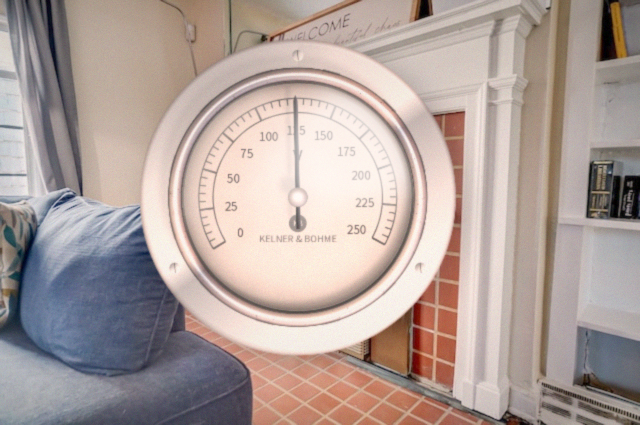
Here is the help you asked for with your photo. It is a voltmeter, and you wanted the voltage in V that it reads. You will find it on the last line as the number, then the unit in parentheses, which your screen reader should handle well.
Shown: 125 (V)
